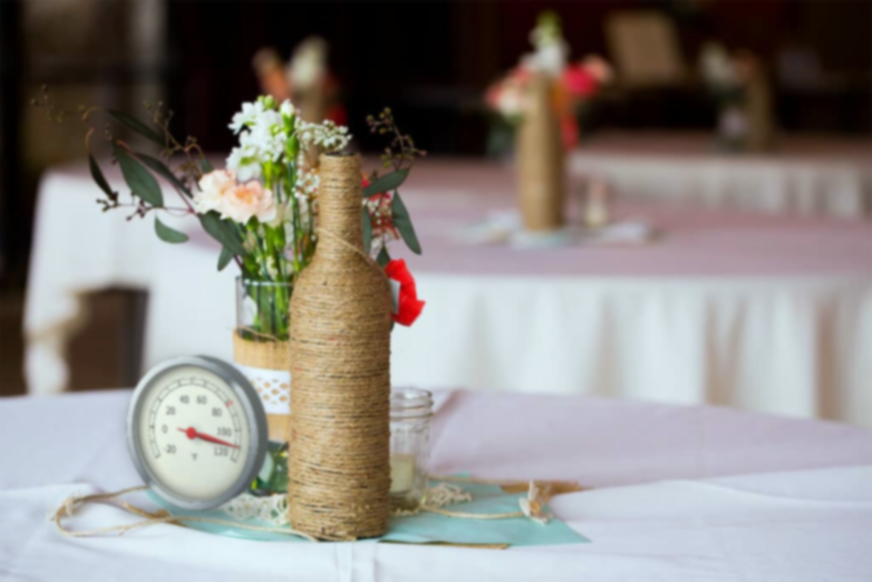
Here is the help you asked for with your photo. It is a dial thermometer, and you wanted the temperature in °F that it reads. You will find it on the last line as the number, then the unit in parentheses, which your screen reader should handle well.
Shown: 110 (°F)
